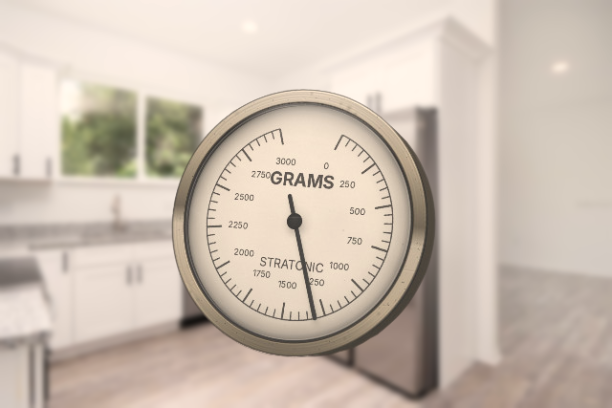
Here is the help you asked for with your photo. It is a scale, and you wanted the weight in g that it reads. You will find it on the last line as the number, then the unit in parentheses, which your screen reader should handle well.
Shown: 1300 (g)
